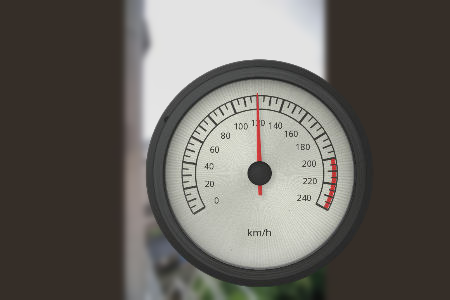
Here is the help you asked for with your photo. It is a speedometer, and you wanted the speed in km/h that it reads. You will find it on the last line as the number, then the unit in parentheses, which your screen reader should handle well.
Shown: 120 (km/h)
